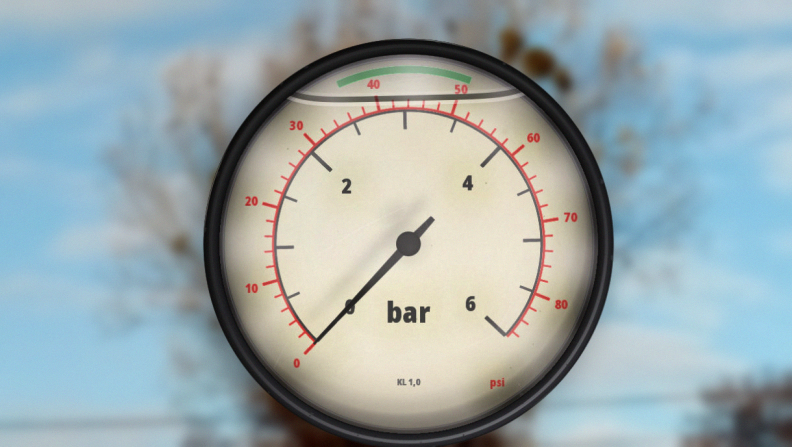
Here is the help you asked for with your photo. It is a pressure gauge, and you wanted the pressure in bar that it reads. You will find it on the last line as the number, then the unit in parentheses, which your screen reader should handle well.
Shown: 0 (bar)
